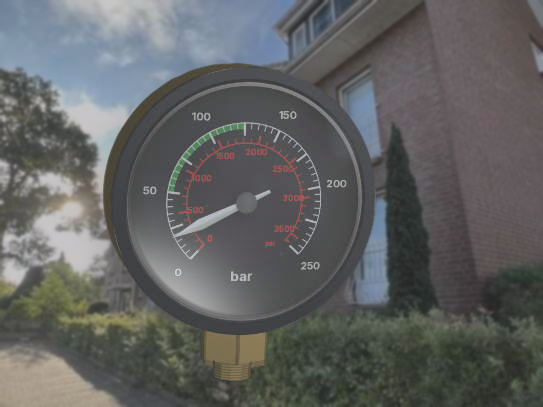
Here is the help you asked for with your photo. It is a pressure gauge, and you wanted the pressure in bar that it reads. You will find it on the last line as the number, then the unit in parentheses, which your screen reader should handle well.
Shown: 20 (bar)
